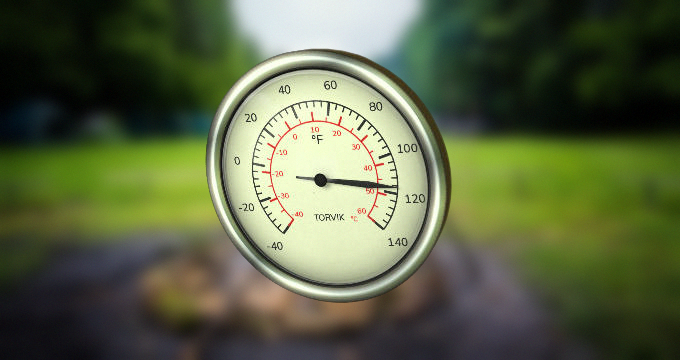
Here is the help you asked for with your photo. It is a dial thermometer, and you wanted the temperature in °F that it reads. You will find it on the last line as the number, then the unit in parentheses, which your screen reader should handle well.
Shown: 116 (°F)
